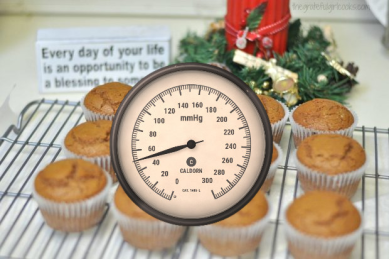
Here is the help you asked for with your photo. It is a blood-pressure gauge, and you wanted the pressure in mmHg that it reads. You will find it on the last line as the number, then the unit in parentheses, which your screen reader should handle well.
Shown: 50 (mmHg)
